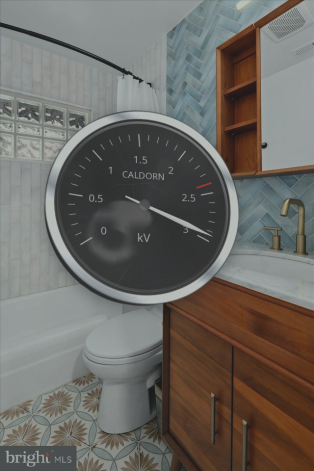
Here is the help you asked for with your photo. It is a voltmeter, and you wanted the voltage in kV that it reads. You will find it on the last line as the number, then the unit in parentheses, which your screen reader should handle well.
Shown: 2.95 (kV)
